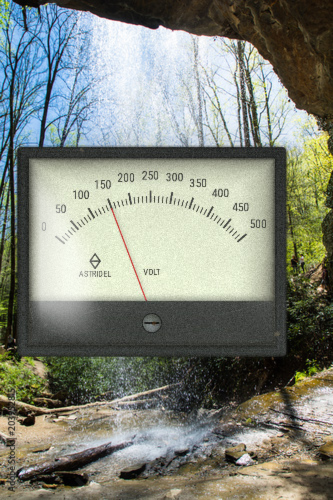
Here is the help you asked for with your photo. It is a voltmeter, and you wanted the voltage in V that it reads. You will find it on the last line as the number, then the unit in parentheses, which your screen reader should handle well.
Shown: 150 (V)
